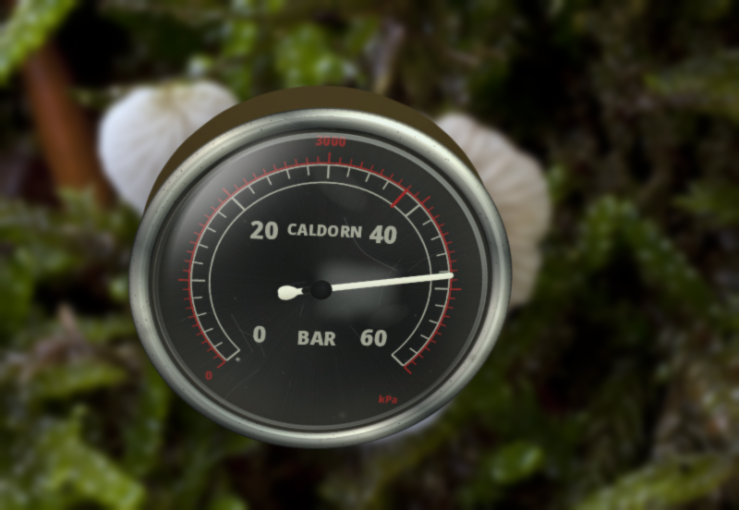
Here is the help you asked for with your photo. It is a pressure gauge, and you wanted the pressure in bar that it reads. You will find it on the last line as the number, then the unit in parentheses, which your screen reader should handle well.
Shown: 48 (bar)
